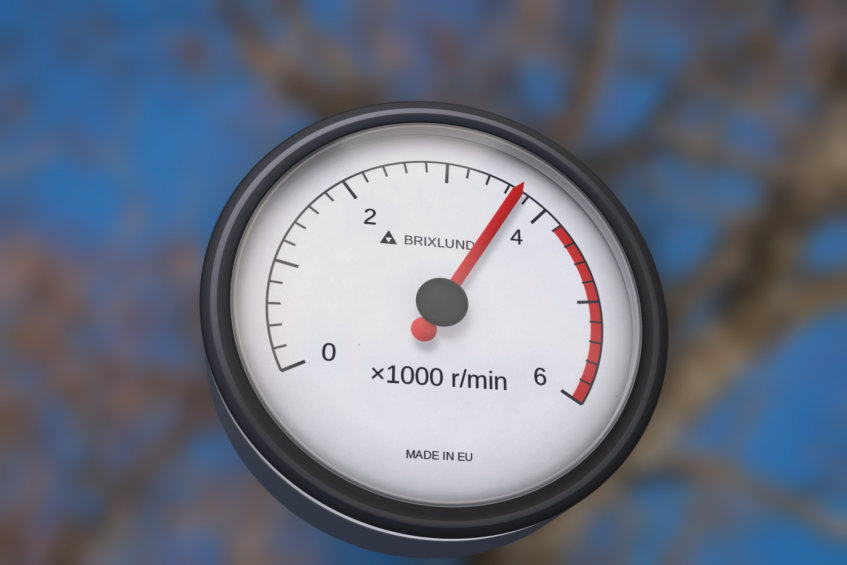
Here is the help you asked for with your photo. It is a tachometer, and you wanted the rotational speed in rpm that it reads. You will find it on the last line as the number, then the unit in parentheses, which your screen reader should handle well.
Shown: 3700 (rpm)
